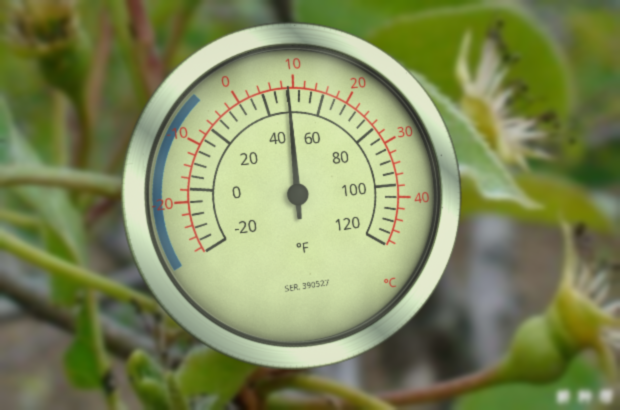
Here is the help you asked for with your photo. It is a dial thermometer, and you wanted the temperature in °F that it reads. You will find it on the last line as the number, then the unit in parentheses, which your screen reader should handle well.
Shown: 48 (°F)
